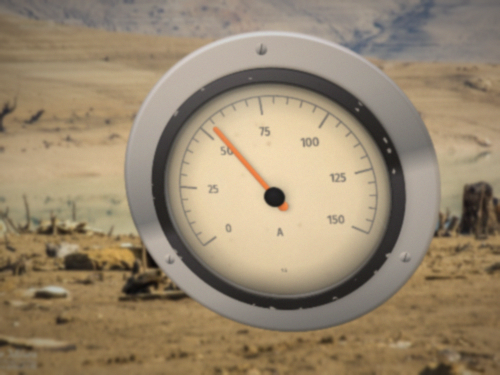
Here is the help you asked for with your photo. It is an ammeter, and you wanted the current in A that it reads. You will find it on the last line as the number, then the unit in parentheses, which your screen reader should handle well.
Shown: 55 (A)
